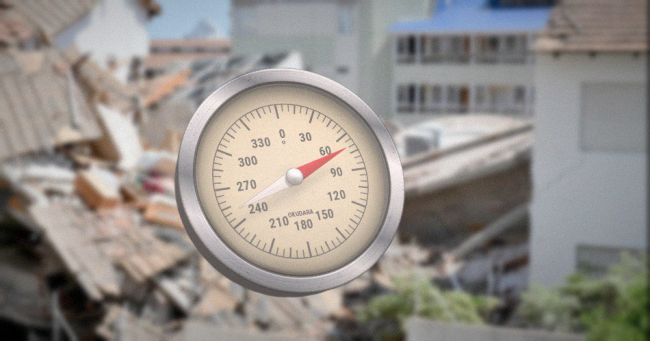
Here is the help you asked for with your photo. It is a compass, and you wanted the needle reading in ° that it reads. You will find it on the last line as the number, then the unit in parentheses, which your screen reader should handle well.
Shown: 70 (°)
